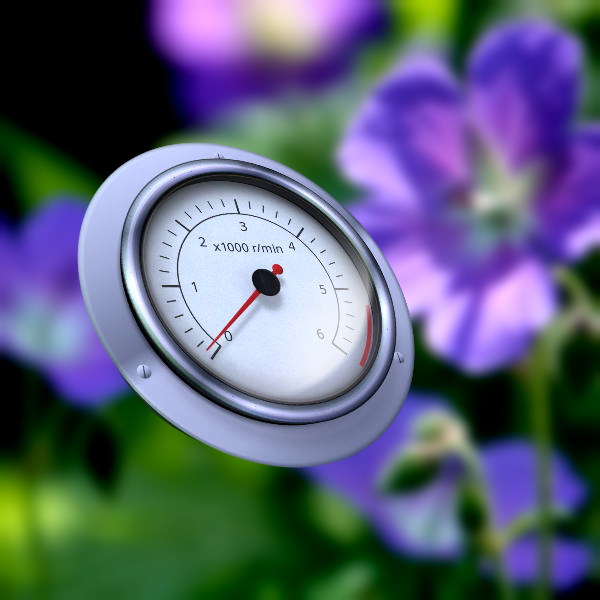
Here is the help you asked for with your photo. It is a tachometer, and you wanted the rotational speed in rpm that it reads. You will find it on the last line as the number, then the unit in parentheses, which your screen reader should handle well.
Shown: 100 (rpm)
